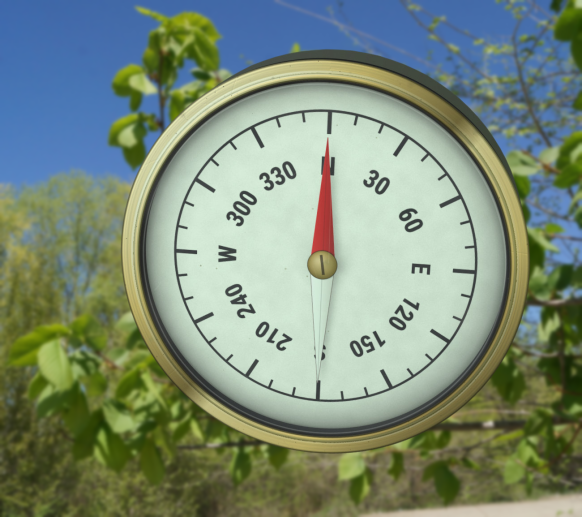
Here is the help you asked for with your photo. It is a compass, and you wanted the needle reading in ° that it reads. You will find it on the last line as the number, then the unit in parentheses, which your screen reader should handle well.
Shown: 0 (°)
